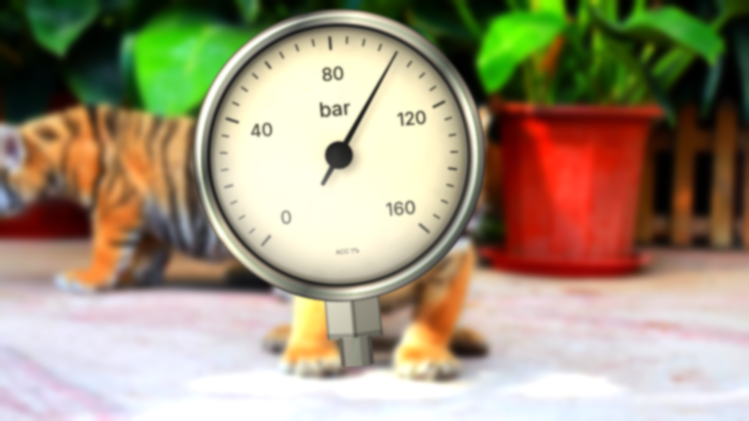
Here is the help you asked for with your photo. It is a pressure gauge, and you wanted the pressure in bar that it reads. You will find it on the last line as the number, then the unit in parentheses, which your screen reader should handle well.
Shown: 100 (bar)
